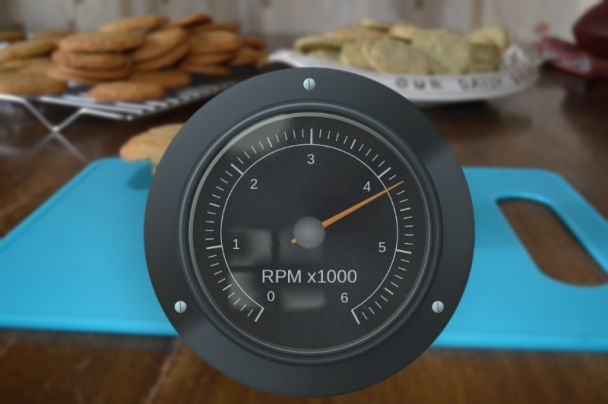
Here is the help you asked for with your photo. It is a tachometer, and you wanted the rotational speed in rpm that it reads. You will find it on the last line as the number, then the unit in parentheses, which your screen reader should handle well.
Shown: 4200 (rpm)
